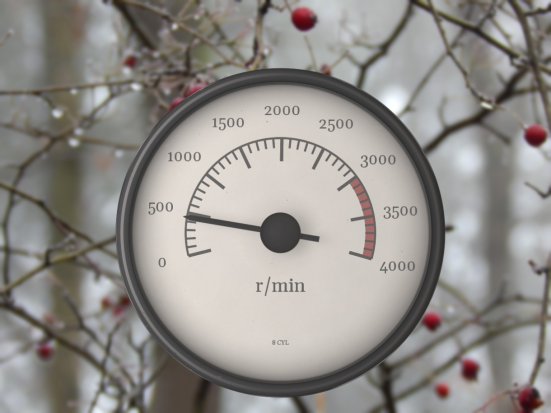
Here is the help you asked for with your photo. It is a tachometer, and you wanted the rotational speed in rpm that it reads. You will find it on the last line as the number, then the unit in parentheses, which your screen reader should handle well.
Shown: 450 (rpm)
